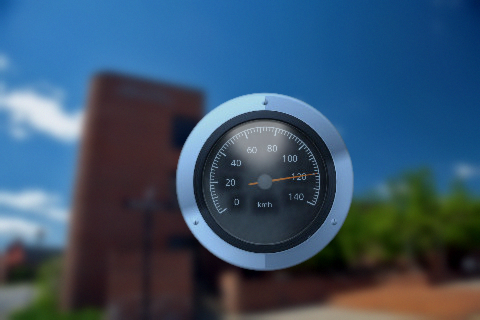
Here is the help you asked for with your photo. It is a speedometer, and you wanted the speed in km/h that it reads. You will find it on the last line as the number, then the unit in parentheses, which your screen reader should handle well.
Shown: 120 (km/h)
